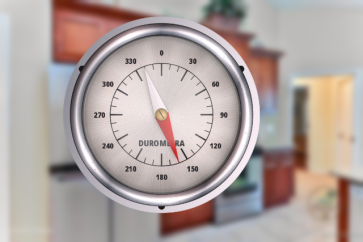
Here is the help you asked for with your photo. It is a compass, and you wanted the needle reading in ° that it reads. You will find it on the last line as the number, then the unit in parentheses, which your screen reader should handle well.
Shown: 160 (°)
